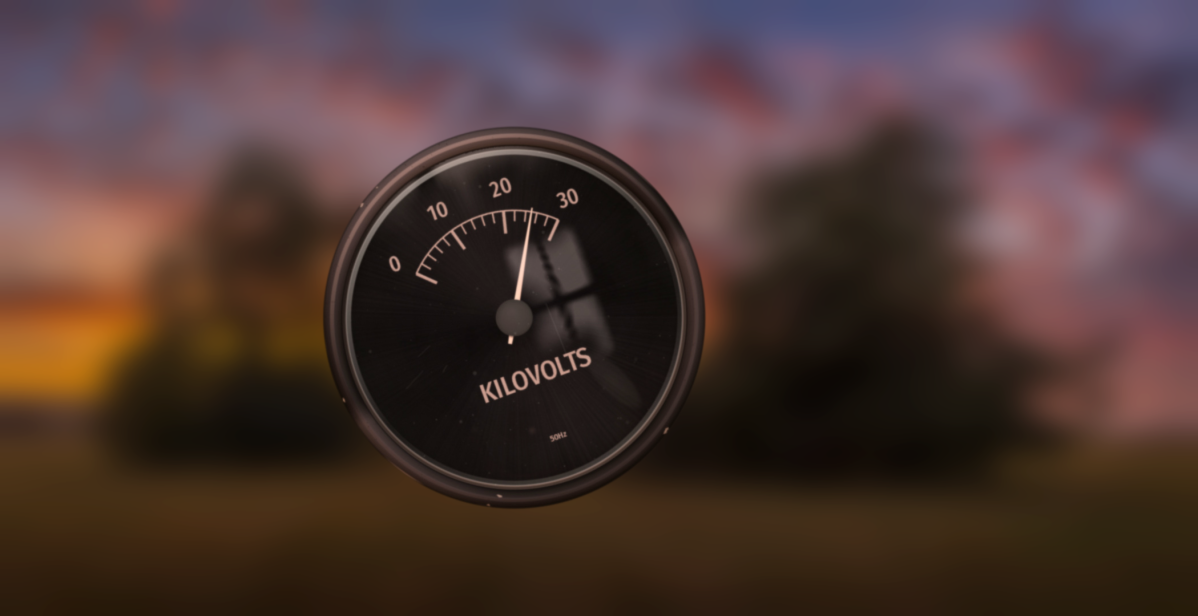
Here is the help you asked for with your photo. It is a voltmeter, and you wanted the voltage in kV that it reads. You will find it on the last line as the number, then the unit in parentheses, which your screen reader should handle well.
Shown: 25 (kV)
